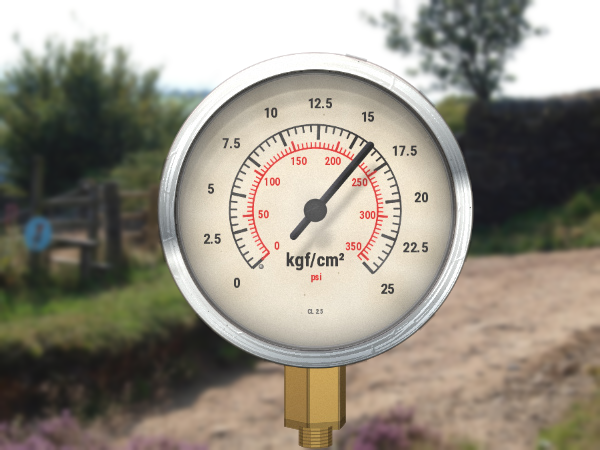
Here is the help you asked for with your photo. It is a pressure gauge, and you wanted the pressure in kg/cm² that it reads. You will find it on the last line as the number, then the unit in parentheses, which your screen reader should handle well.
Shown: 16 (kg/cm²)
